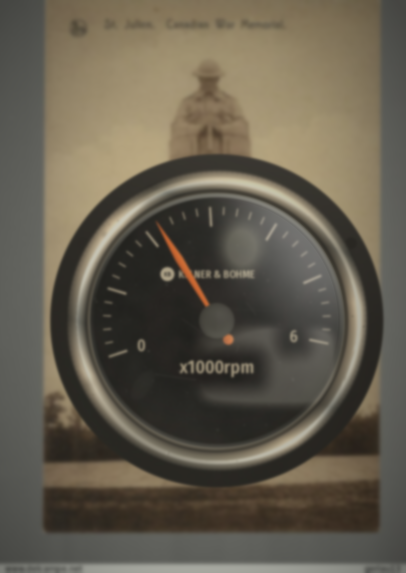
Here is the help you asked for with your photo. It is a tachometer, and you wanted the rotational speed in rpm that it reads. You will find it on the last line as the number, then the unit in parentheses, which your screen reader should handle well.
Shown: 2200 (rpm)
